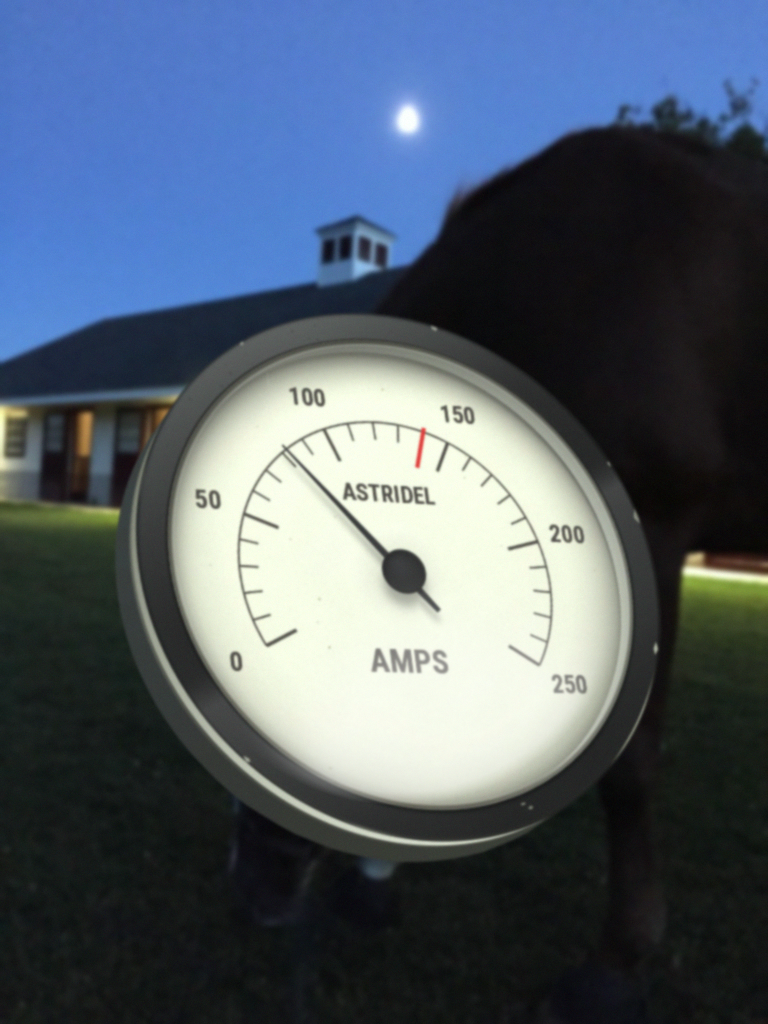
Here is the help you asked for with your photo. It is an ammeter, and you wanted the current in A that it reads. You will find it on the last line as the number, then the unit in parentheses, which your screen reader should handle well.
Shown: 80 (A)
